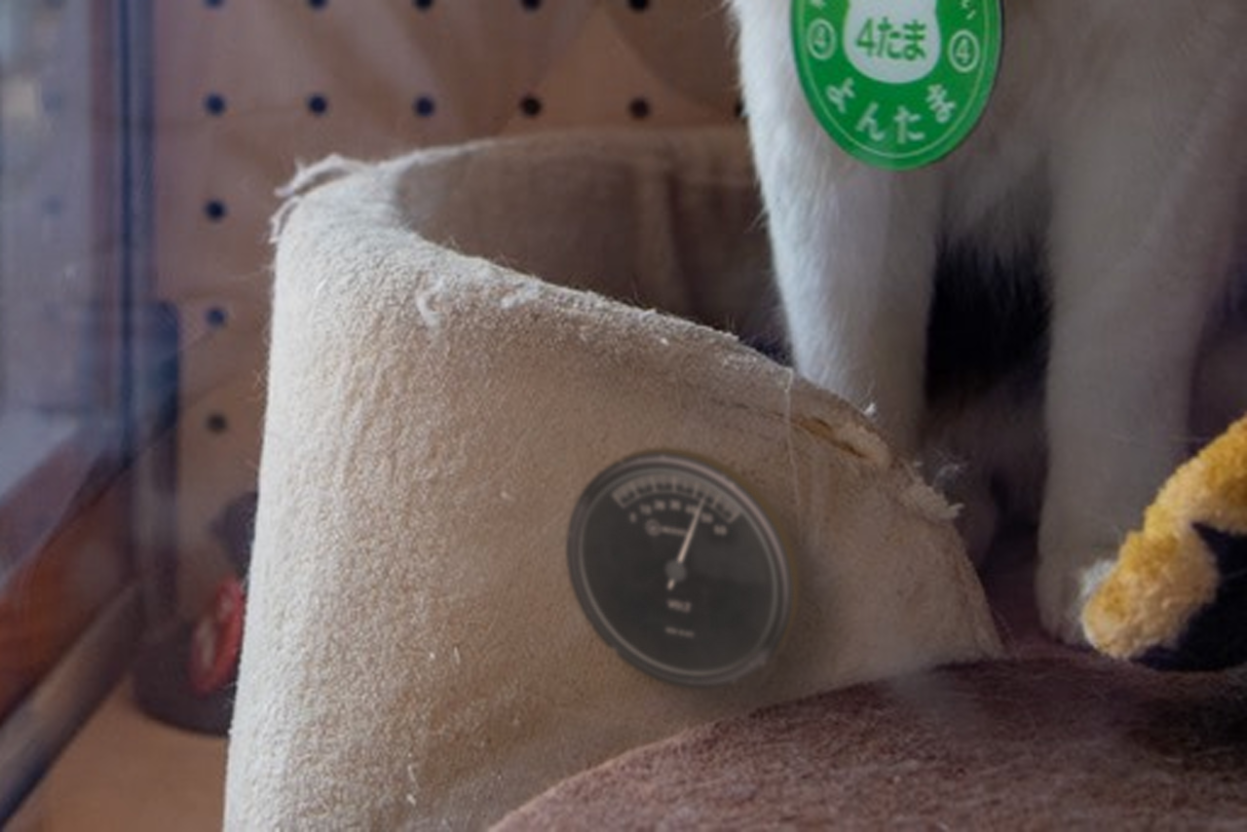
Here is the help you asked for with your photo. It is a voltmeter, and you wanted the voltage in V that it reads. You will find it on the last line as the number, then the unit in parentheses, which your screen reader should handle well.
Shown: 45 (V)
